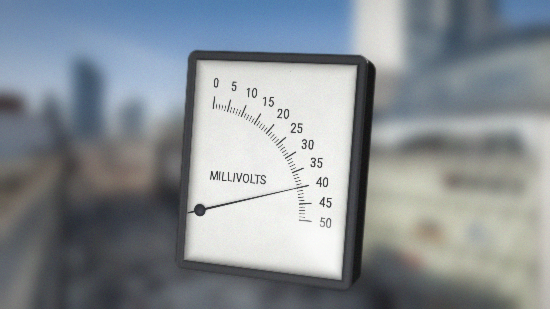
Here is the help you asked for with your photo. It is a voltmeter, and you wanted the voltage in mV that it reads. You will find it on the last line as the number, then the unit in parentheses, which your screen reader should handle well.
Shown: 40 (mV)
